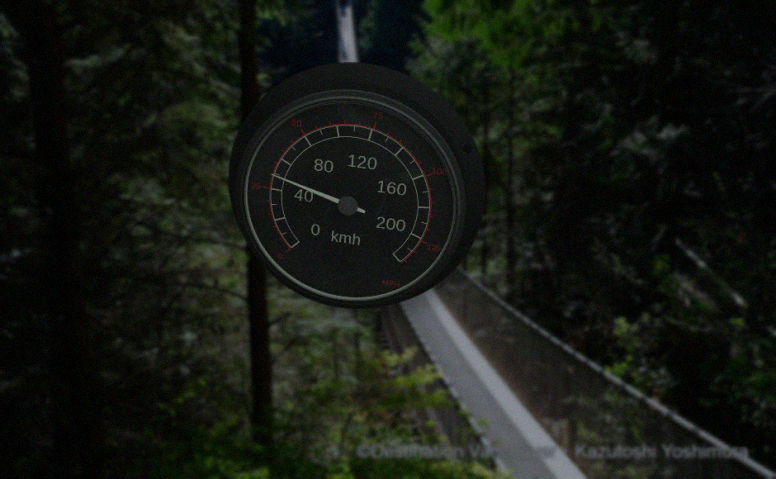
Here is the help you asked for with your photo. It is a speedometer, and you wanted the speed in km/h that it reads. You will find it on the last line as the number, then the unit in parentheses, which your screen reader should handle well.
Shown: 50 (km/h)
